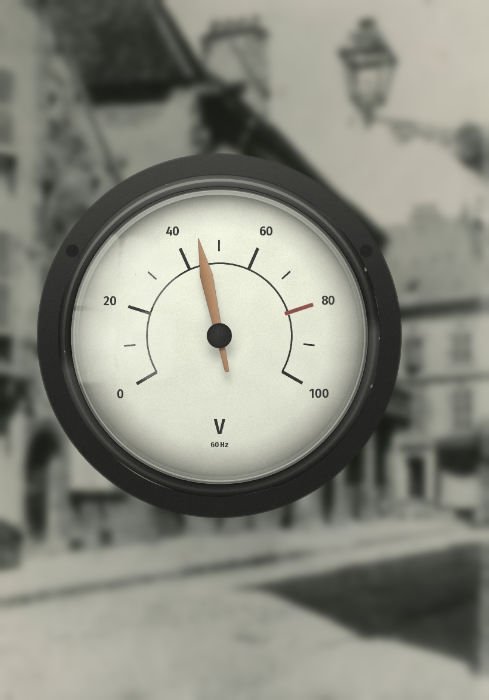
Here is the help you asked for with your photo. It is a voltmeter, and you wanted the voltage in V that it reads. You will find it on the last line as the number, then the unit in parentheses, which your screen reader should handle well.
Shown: 45 (V)
